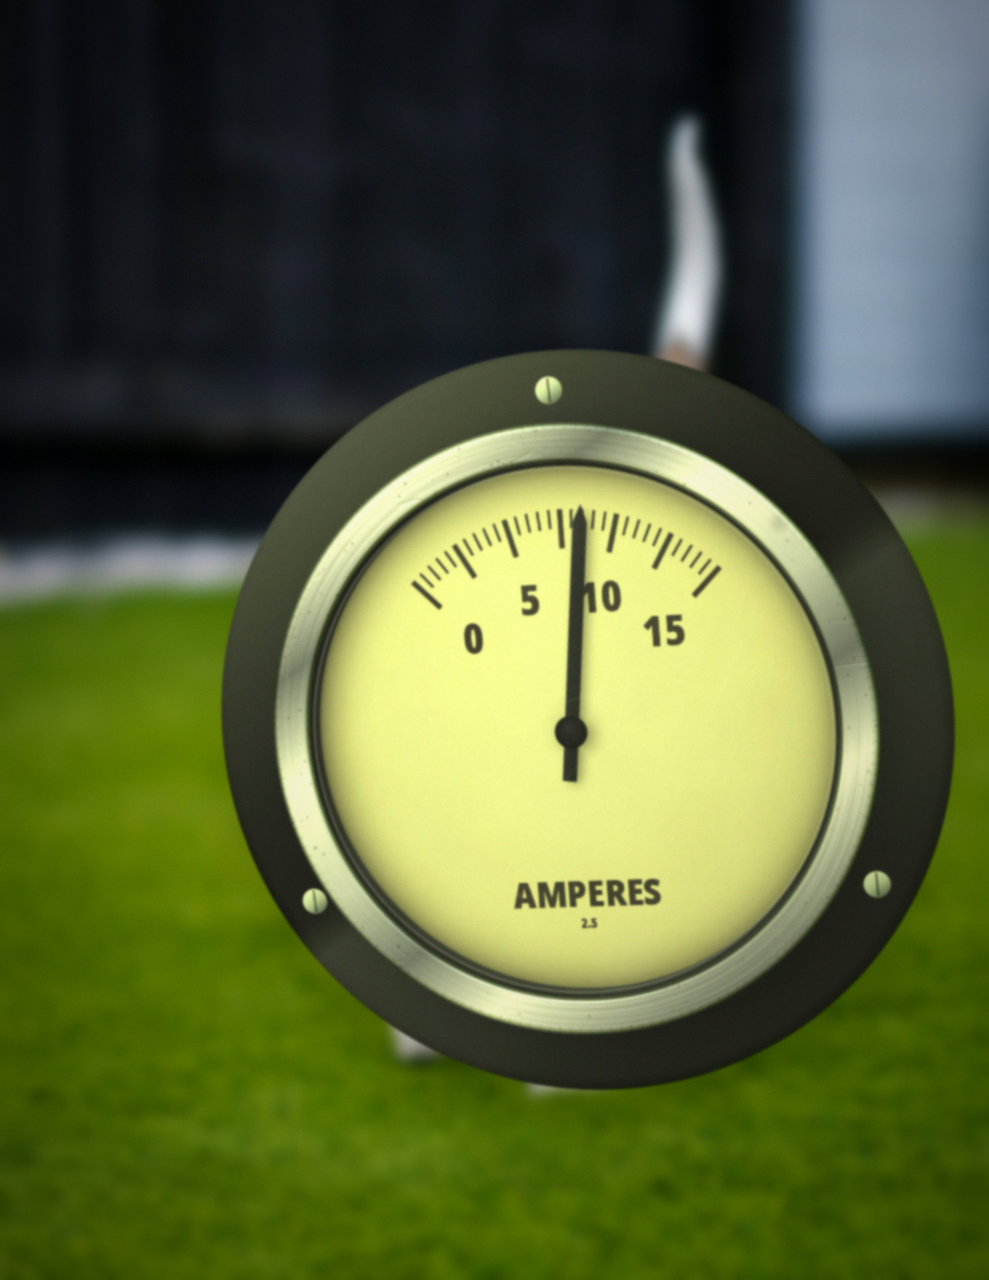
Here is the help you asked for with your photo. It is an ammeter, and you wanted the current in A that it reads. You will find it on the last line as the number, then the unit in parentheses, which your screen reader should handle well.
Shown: 8.5 (A)
